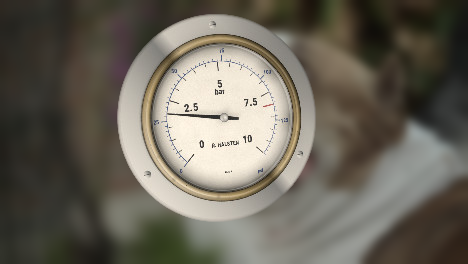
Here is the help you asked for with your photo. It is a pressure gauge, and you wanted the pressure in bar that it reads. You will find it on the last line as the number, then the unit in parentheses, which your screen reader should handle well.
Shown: 2 (bar)
